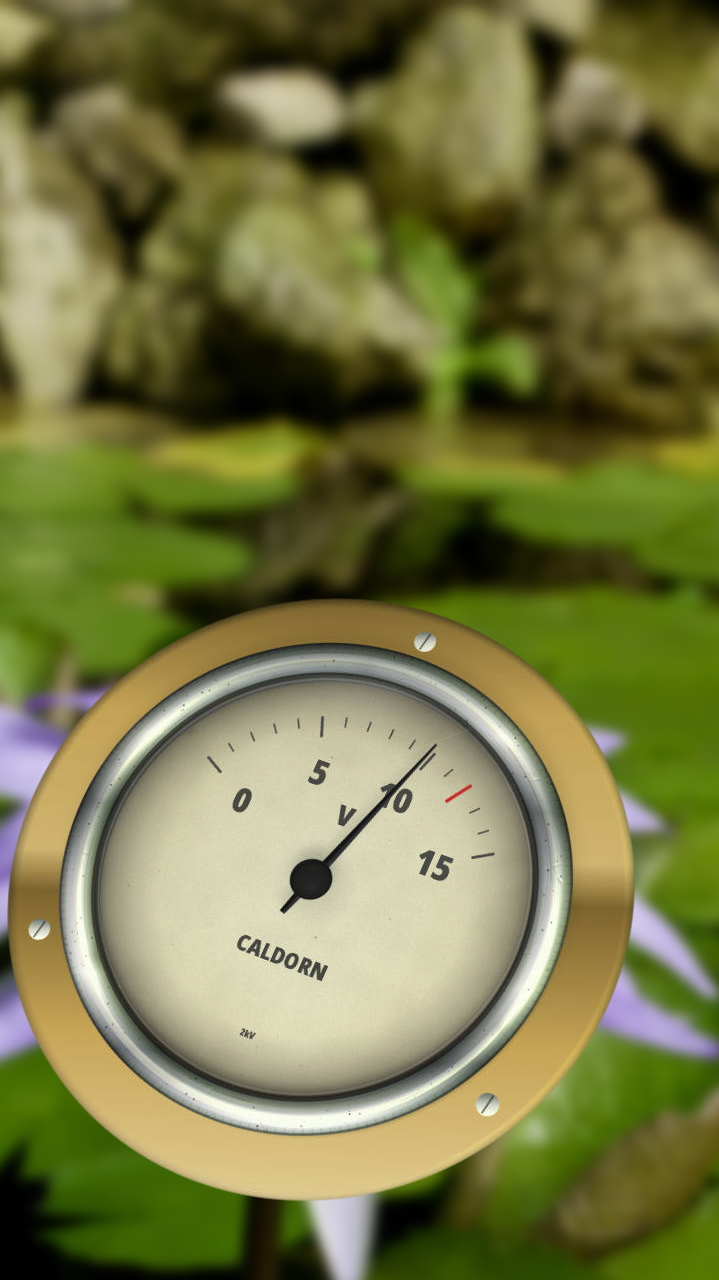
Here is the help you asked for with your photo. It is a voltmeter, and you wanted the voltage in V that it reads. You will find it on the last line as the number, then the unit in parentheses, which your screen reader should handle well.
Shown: 10 (V)
